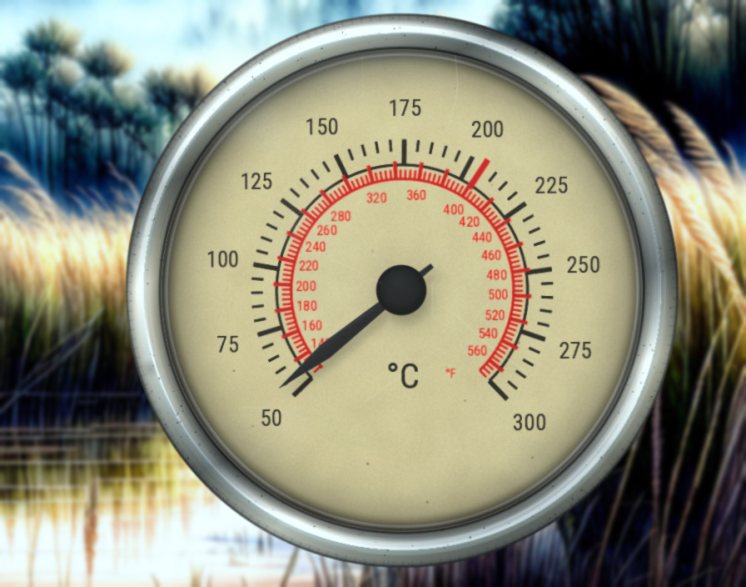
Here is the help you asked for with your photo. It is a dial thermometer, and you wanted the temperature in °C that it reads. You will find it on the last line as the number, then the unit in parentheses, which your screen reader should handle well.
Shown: 55 (°C)
